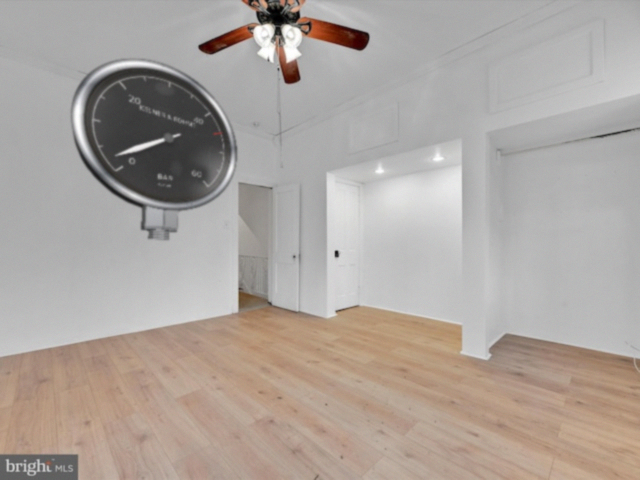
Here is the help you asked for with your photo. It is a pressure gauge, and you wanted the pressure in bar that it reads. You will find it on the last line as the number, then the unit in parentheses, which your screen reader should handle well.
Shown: 2.5 (bar)
